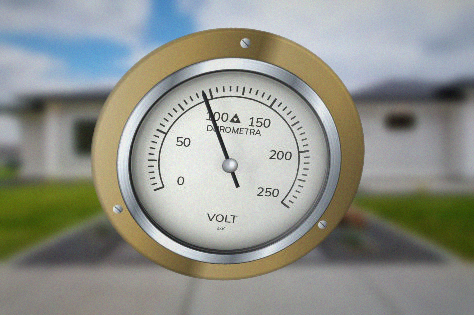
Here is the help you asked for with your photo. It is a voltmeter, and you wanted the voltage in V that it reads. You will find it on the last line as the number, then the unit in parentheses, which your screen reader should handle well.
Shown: 95 (V)
